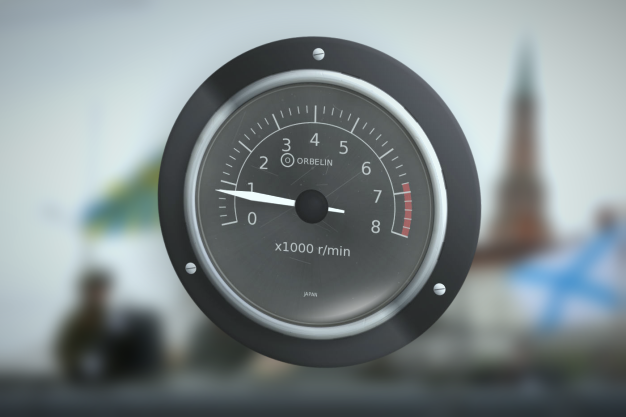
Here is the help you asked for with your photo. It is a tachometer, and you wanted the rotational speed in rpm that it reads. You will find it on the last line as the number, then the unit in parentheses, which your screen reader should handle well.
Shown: 800 (rpm)
